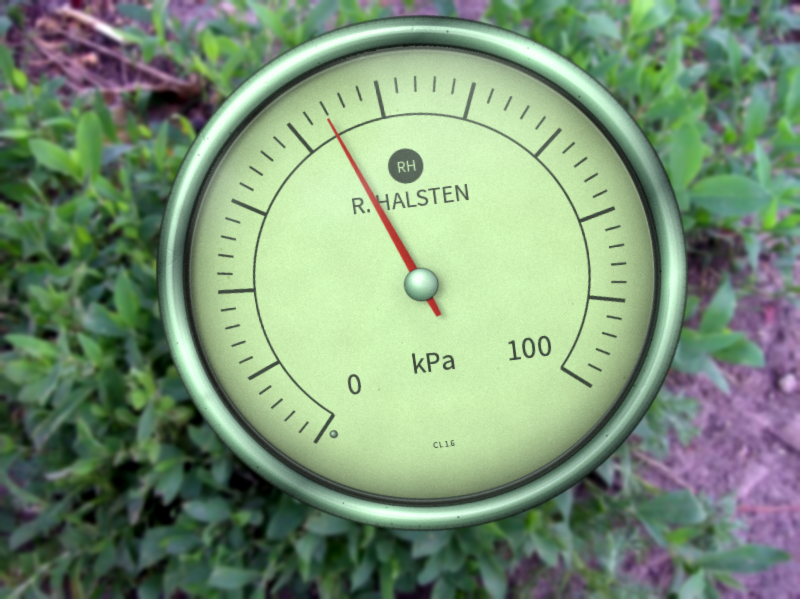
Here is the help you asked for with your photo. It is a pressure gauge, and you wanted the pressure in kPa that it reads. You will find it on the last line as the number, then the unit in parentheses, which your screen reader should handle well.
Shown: 44 (kPa)
